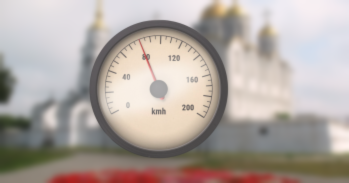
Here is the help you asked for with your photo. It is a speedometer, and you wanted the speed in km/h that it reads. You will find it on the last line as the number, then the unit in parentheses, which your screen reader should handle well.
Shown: 80 (km/h)
